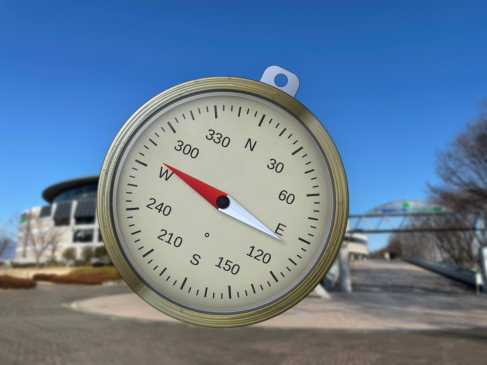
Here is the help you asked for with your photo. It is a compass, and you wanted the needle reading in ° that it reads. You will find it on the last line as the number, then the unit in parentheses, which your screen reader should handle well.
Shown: 277.5 (°)
